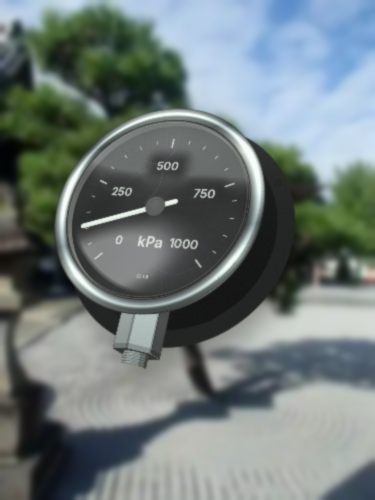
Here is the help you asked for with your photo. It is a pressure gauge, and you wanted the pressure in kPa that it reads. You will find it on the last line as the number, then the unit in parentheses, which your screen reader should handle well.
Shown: 100 (kPa)
